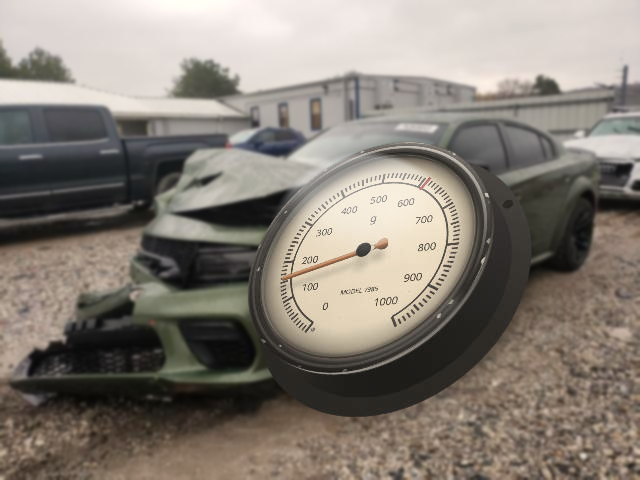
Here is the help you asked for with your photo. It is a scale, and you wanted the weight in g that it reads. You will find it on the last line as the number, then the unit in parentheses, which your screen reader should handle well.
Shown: 150 (g)
